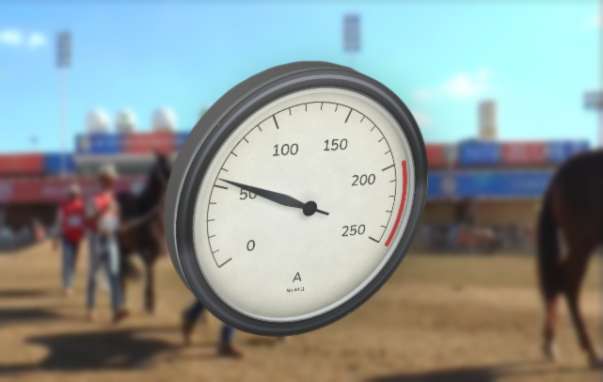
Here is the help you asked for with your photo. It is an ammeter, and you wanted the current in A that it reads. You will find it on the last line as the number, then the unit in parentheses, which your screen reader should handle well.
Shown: 55 (A)
